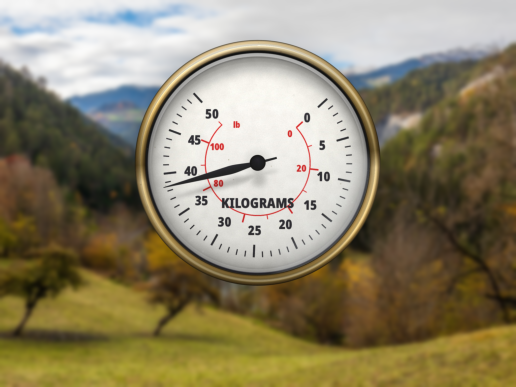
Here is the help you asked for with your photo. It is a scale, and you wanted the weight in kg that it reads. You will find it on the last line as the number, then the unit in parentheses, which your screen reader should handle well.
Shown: 38.5 (kg)
